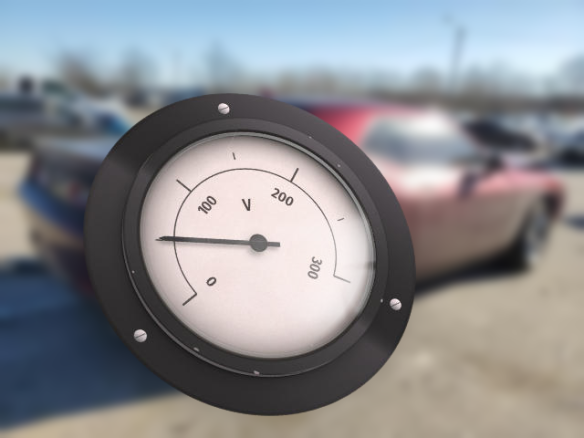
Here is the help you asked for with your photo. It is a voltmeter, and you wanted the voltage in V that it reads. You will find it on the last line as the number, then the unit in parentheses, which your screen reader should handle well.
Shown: 50 (V)
